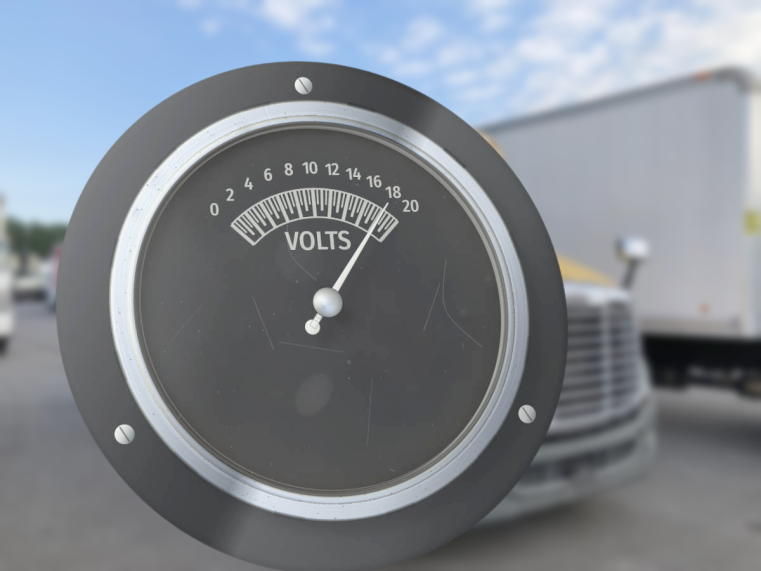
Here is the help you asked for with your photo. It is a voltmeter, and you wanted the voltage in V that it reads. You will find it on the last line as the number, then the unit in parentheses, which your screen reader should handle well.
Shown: 18 (V)
